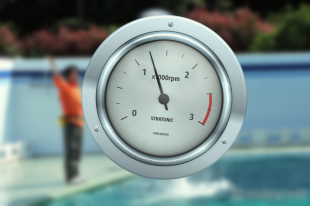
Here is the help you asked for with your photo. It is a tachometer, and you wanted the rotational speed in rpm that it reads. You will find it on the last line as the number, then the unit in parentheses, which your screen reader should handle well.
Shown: 1250 (rpm)
